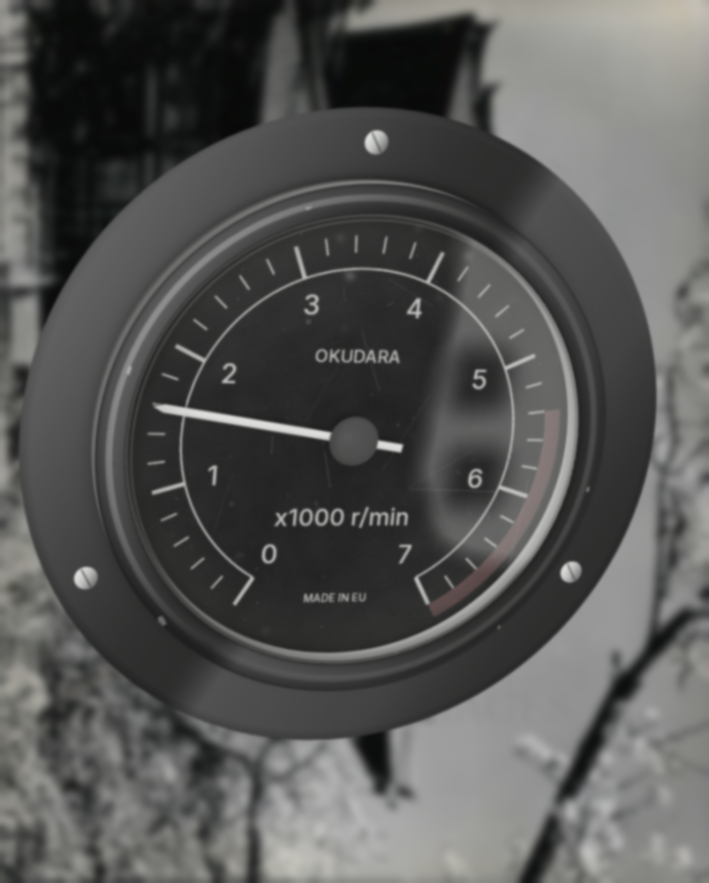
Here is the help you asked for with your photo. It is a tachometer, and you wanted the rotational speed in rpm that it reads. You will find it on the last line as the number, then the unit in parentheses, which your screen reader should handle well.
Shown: 1600 (rpm)
